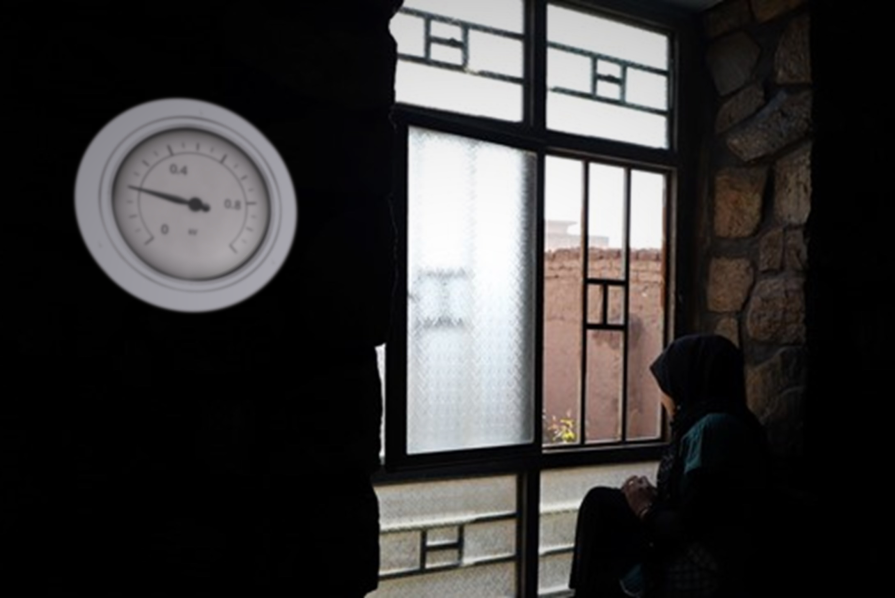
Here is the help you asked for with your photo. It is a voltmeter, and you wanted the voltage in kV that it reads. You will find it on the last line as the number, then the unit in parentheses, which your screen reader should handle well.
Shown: 0.2 (kV)
